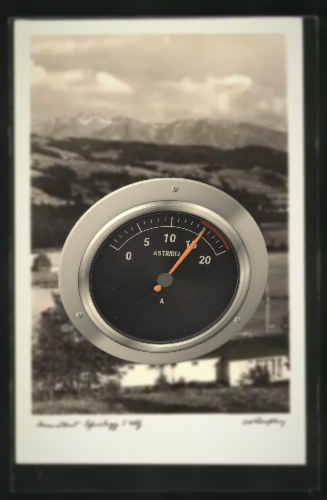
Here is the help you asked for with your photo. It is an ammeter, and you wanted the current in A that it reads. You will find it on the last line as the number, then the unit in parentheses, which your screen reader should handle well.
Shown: 15 (A)
